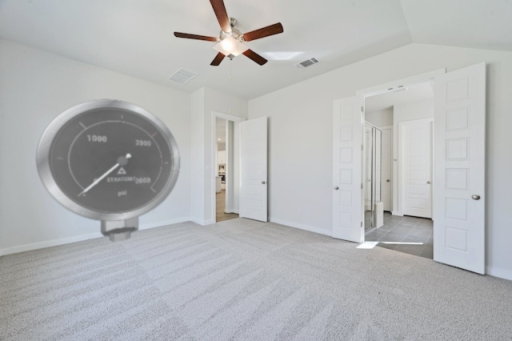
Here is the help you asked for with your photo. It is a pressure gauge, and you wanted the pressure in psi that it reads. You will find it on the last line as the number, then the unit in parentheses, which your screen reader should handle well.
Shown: 0 (psi)
